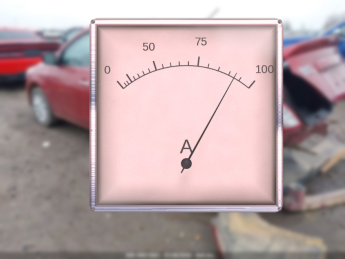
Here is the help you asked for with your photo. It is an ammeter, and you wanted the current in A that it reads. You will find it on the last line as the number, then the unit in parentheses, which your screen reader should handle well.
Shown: 92.5 (A)
